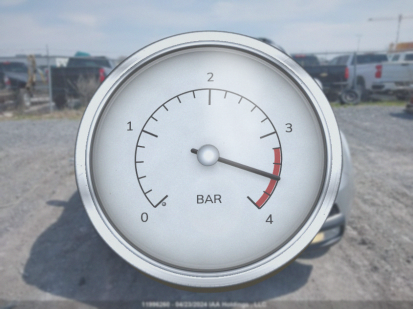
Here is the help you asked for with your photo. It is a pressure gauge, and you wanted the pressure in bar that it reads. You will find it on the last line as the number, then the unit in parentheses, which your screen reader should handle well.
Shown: 3.6 (bar)
